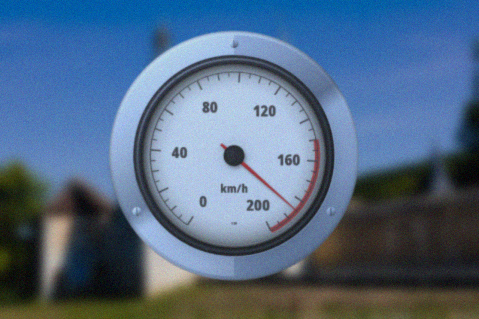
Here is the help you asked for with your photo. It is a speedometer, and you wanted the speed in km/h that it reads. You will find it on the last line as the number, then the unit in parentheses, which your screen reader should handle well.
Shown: 185 (km/h)
